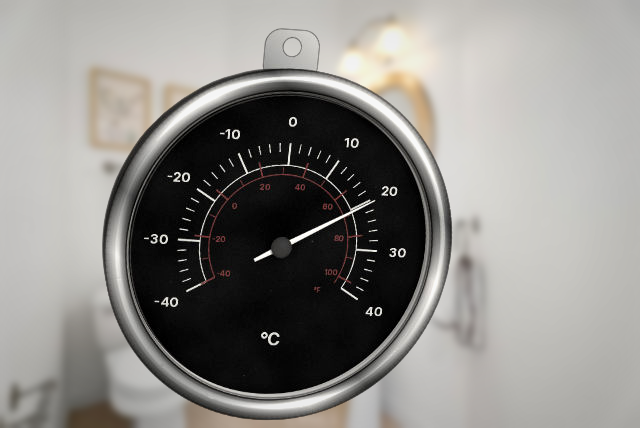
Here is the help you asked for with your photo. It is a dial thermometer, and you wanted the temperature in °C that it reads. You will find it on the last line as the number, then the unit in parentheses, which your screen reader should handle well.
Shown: 20 (°C)
